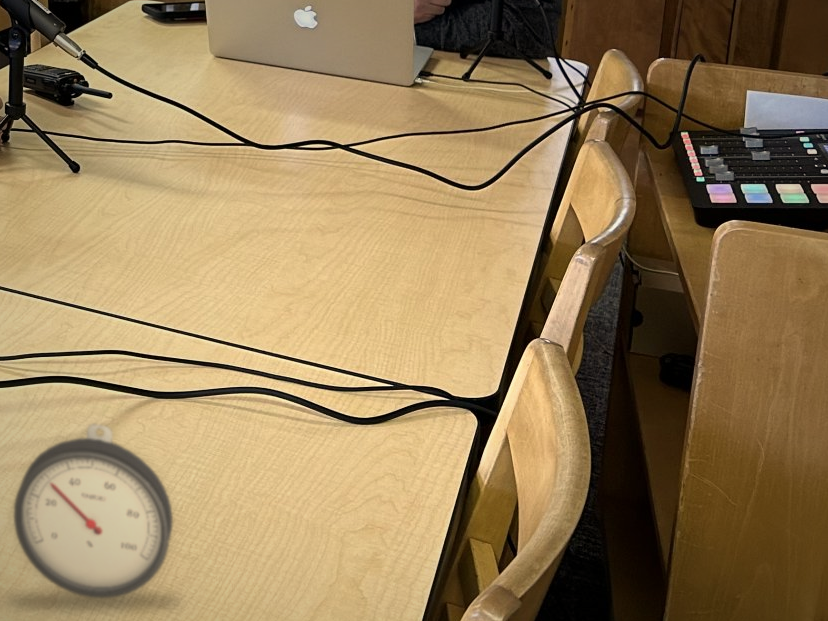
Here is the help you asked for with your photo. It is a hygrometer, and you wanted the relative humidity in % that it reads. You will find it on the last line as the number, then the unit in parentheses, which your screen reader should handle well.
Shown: 30 (%)
